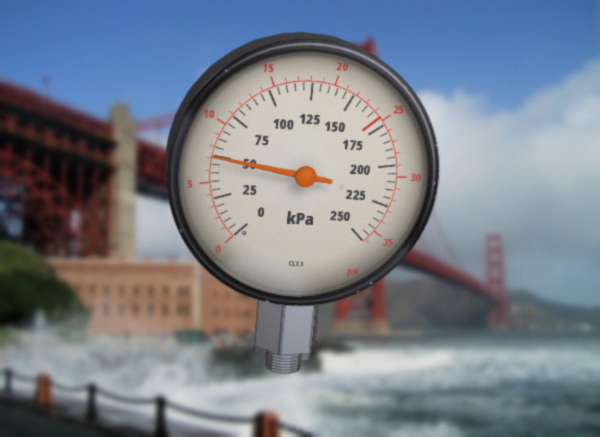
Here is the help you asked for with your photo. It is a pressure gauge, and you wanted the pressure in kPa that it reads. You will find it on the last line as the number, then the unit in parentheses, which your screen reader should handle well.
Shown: 50 (kPa)
